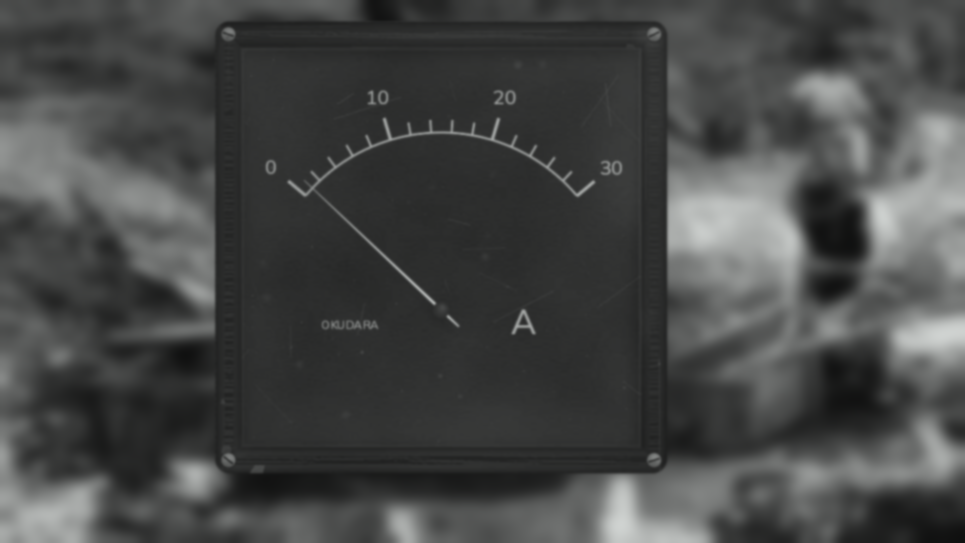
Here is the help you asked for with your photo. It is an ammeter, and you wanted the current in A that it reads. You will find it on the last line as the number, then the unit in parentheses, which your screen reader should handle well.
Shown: 1 (A)
